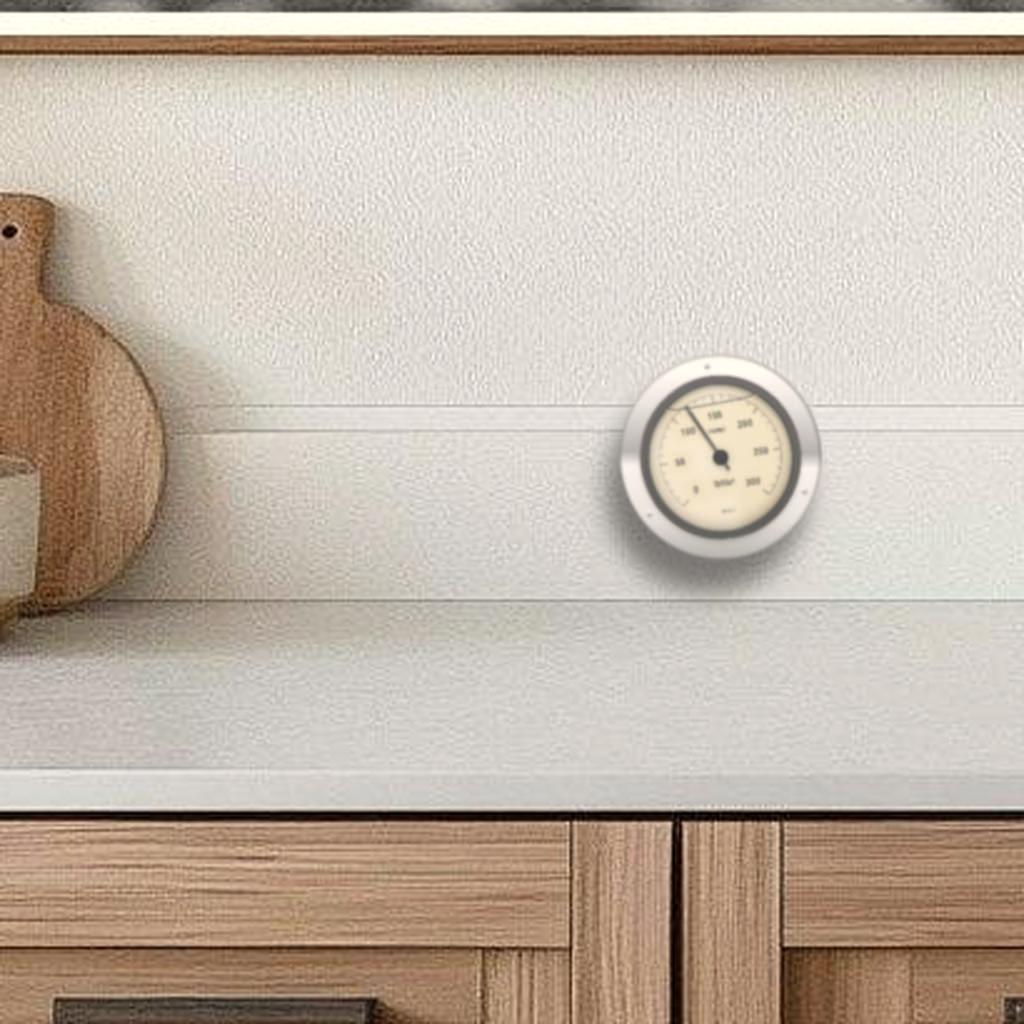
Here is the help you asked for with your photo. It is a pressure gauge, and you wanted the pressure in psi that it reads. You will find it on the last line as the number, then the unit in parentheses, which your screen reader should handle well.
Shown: 120 (psi)
